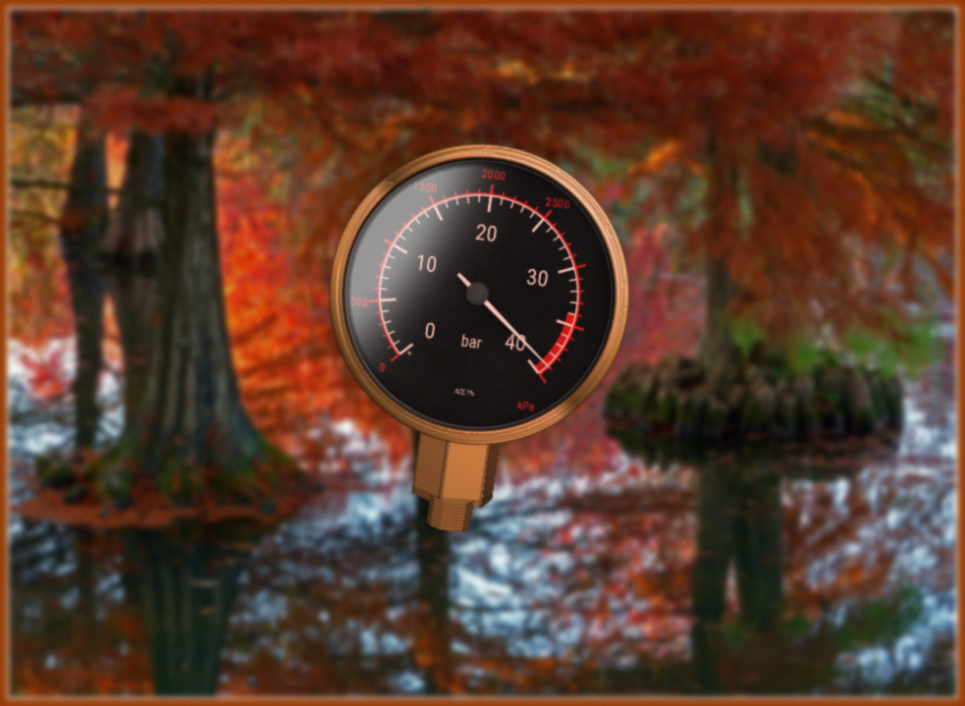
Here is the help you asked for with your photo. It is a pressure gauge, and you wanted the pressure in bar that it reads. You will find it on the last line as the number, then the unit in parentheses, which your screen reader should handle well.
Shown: 39 (bar)
